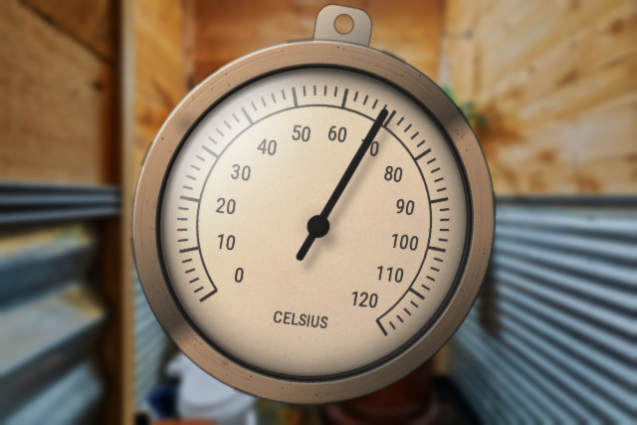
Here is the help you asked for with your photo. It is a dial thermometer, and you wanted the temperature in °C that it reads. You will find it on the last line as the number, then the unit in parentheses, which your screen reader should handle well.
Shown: 68 (°C)
